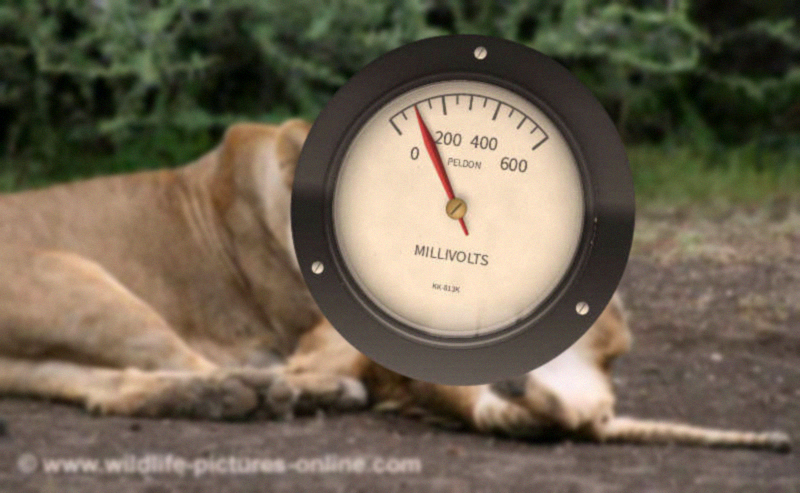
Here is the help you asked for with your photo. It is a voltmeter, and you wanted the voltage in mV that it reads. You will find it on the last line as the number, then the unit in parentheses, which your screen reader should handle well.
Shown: 100 (mV)
